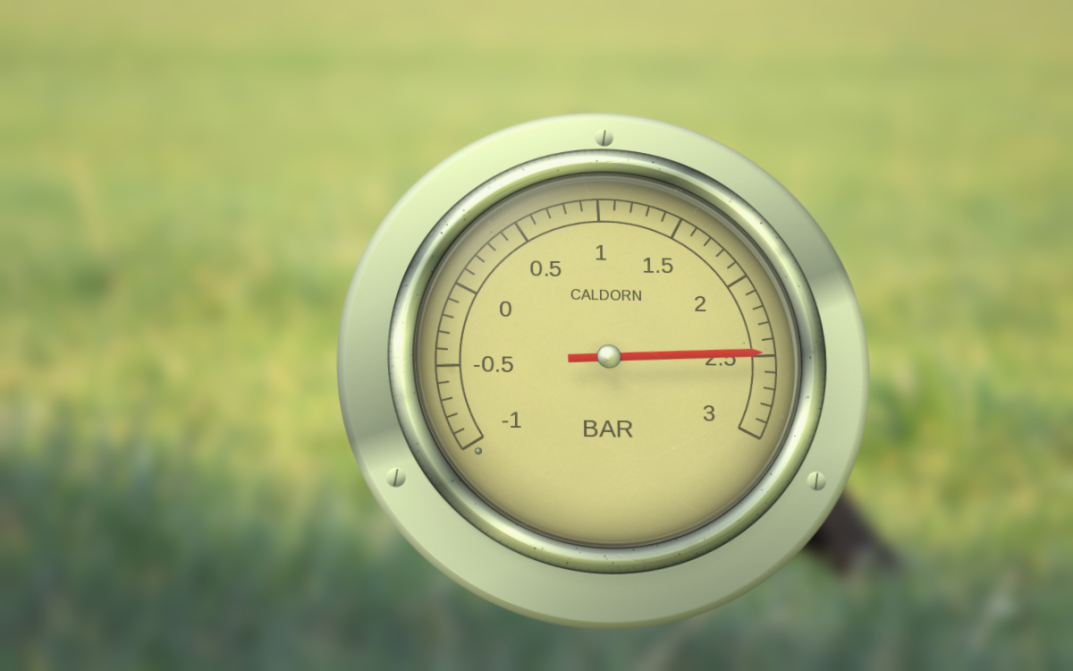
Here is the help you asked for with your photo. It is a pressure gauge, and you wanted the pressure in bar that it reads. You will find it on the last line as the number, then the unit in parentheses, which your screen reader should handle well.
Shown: 2.5 (bar)
